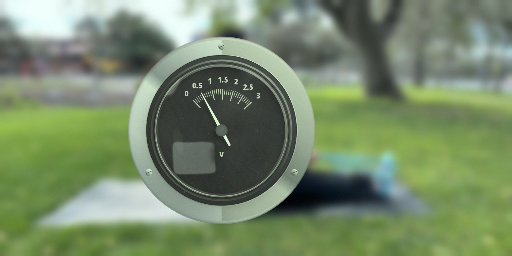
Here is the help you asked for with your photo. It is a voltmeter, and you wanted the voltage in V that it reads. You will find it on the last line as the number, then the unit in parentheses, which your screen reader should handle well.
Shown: 0.5 (V)
